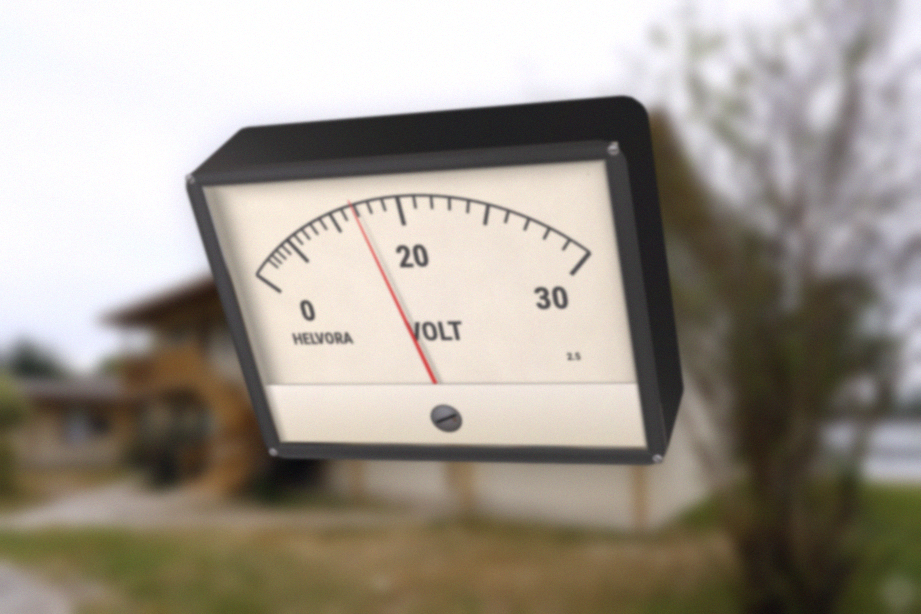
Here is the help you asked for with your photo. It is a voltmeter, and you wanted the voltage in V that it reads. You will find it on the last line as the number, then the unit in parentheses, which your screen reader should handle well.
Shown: 17 (V)
